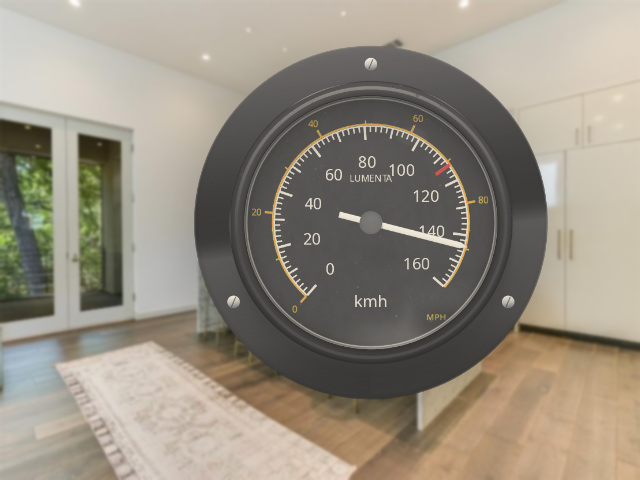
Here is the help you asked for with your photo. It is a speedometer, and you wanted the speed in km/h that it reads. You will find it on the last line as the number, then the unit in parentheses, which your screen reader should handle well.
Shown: 144 (km/h)
